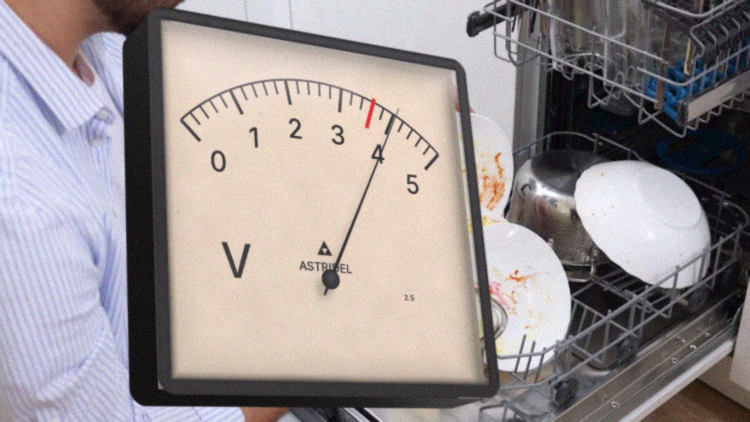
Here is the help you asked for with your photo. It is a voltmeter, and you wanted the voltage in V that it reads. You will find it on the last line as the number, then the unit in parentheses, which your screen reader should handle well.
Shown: 4 (V)
